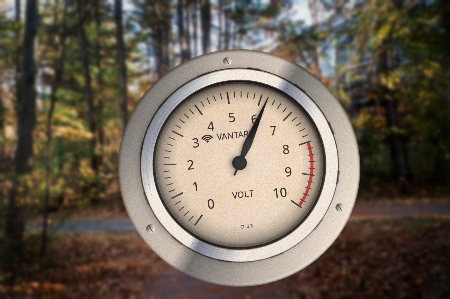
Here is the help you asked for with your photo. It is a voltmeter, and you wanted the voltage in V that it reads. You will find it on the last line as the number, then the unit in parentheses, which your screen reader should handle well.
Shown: 6.2 (V)
